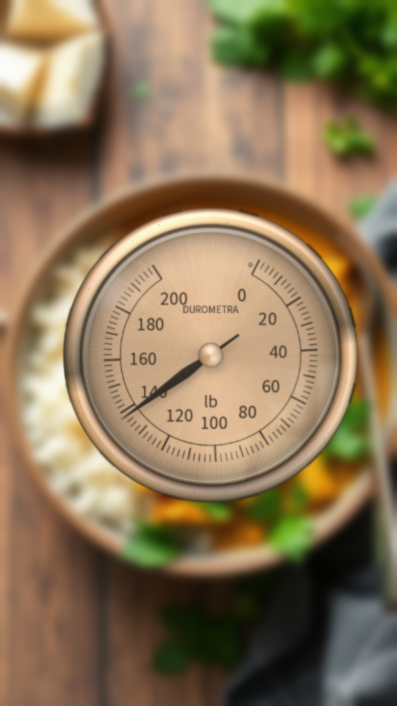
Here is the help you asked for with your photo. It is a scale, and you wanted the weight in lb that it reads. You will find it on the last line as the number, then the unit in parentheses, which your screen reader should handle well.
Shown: 138 (lb)
